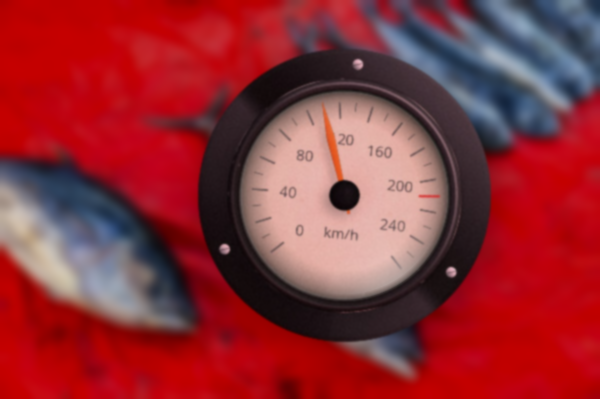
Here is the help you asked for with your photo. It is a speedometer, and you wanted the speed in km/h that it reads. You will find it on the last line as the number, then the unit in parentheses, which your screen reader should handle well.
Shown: 110 (km/h)
